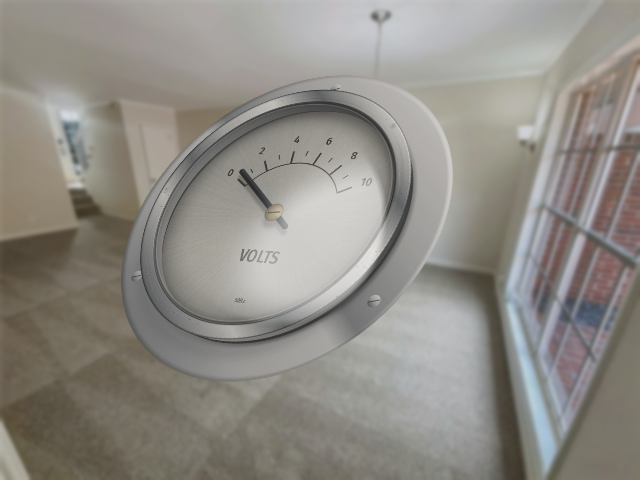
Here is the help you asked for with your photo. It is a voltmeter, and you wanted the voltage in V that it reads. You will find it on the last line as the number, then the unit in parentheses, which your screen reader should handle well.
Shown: 0.5 (V)
